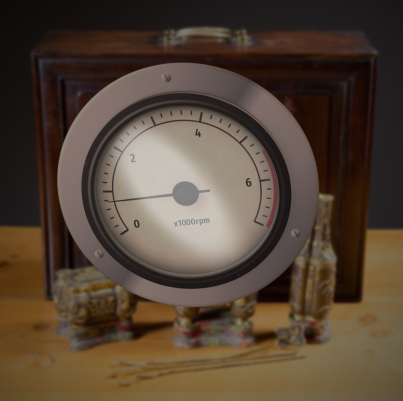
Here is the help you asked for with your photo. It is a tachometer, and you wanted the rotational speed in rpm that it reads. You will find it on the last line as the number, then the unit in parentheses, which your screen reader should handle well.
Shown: 800 (rpm)
